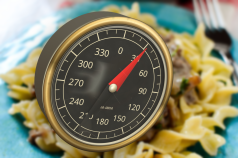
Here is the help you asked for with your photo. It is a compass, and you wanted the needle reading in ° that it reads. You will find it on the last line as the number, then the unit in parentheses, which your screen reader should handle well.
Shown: 30 (°)
